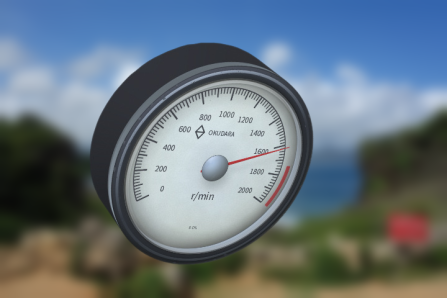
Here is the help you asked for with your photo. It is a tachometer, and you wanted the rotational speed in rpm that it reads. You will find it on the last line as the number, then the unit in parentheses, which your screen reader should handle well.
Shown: 1600 (rpm)
